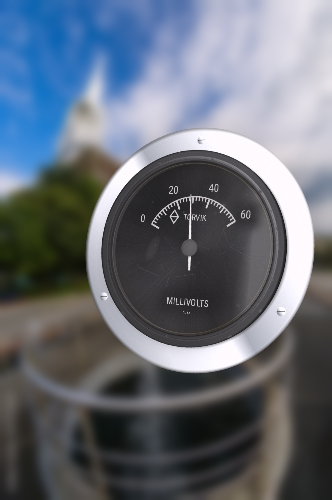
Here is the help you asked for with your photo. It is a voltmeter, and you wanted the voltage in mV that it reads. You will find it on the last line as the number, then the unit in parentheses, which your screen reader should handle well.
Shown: 30 (mV)
